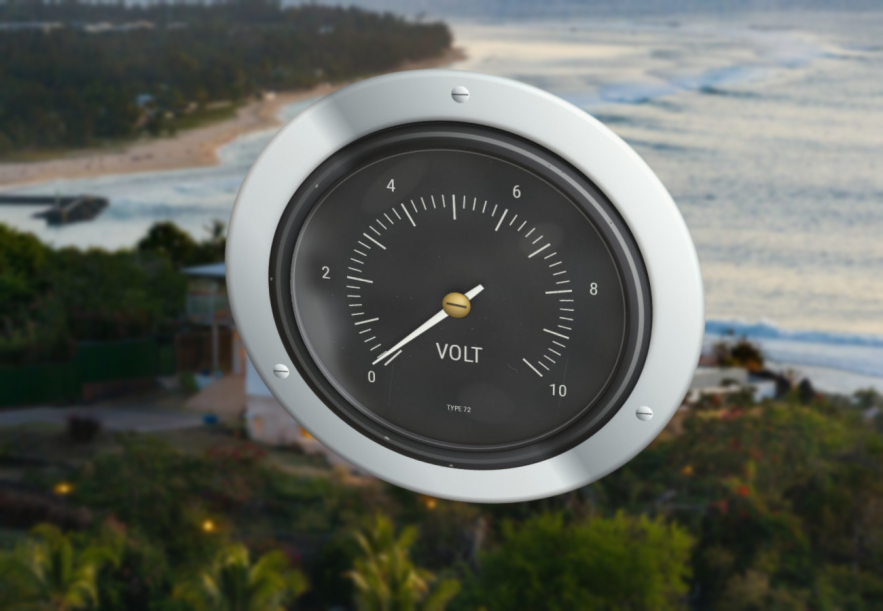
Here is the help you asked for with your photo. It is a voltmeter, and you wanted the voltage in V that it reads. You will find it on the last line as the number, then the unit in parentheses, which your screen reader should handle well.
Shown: 0.2 (V)
